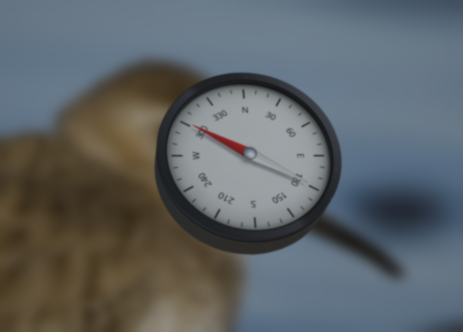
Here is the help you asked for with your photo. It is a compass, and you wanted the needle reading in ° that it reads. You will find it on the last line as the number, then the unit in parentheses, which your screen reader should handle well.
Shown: 300 (°)
